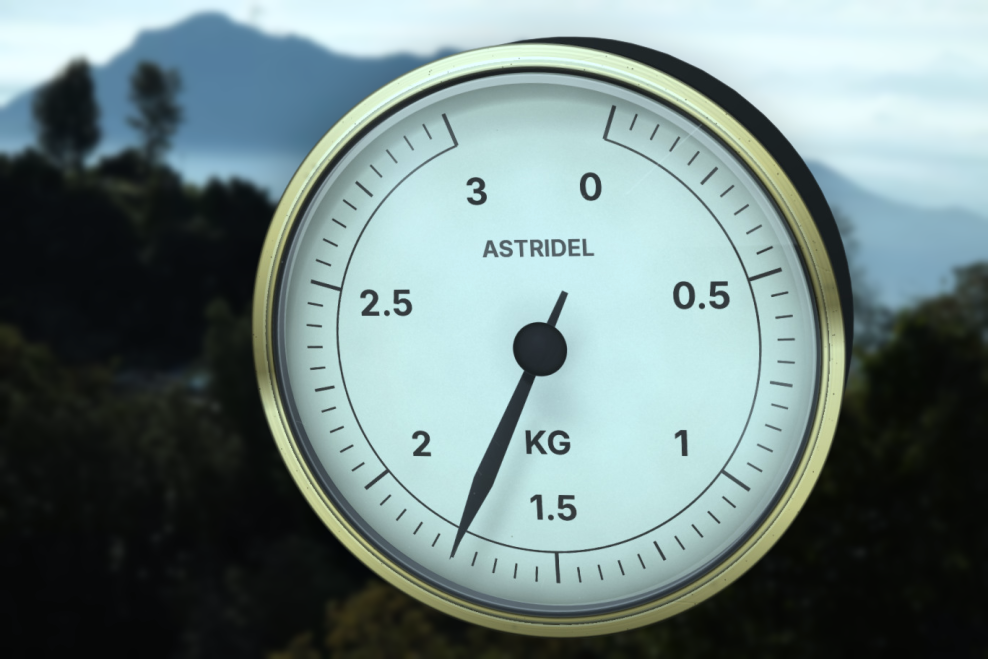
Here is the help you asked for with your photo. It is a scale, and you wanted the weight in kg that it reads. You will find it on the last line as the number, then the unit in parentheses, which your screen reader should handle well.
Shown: 1.75 (kg)
